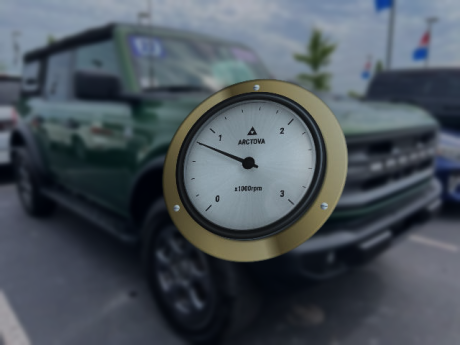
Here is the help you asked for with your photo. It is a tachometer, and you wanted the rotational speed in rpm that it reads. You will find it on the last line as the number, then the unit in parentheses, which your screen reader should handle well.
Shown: 800 (rpm)
